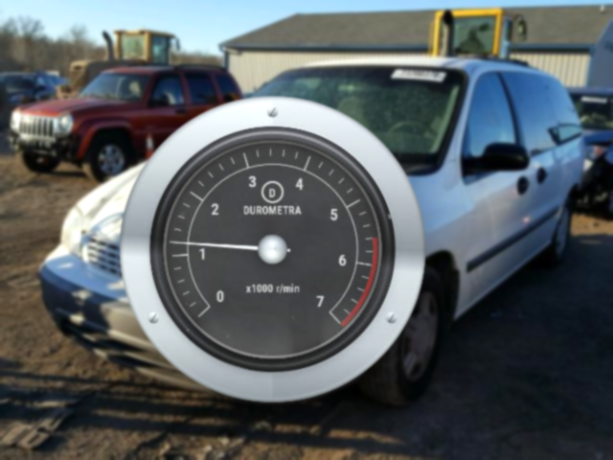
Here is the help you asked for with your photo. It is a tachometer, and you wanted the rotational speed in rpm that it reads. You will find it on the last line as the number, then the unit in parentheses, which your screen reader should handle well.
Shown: 1200 (rpm)
